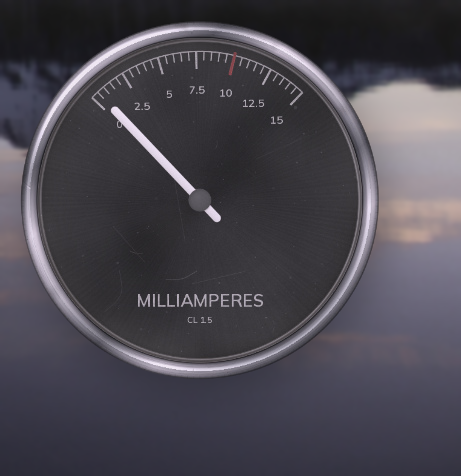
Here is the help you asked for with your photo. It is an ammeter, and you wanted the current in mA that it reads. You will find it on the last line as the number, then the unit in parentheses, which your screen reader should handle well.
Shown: 0.5 (mA)
